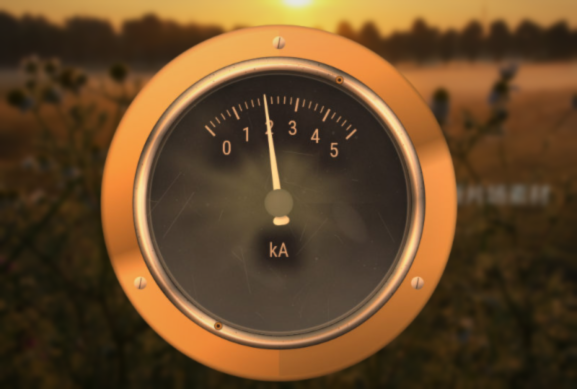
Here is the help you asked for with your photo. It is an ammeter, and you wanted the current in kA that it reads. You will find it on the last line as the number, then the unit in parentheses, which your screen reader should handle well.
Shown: 2 (kA)
